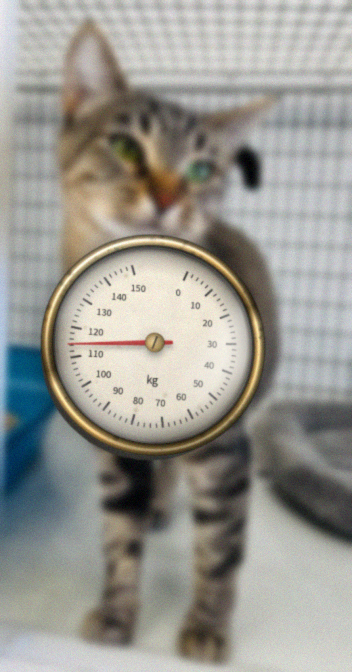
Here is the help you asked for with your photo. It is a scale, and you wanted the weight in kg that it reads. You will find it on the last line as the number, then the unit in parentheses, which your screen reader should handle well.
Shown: 114 (kg)
